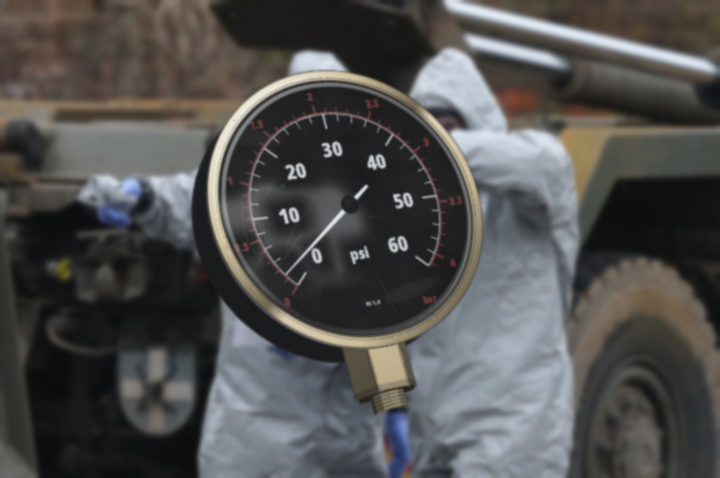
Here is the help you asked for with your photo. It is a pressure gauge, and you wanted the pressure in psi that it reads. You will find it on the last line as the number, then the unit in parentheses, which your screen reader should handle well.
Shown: 2 (psi)
